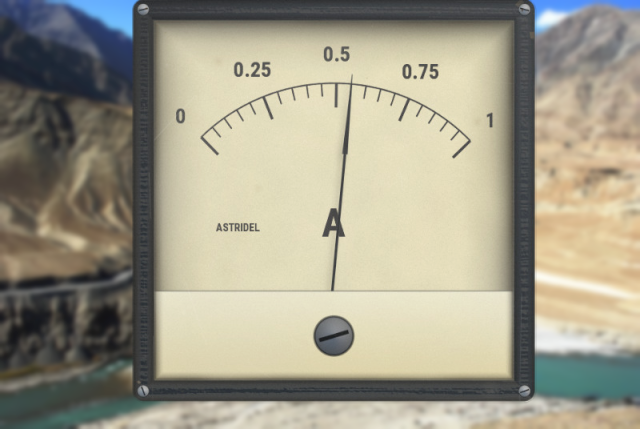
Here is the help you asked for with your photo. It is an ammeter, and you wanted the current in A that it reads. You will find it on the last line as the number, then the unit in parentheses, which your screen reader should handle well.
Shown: 0.55 (A)
